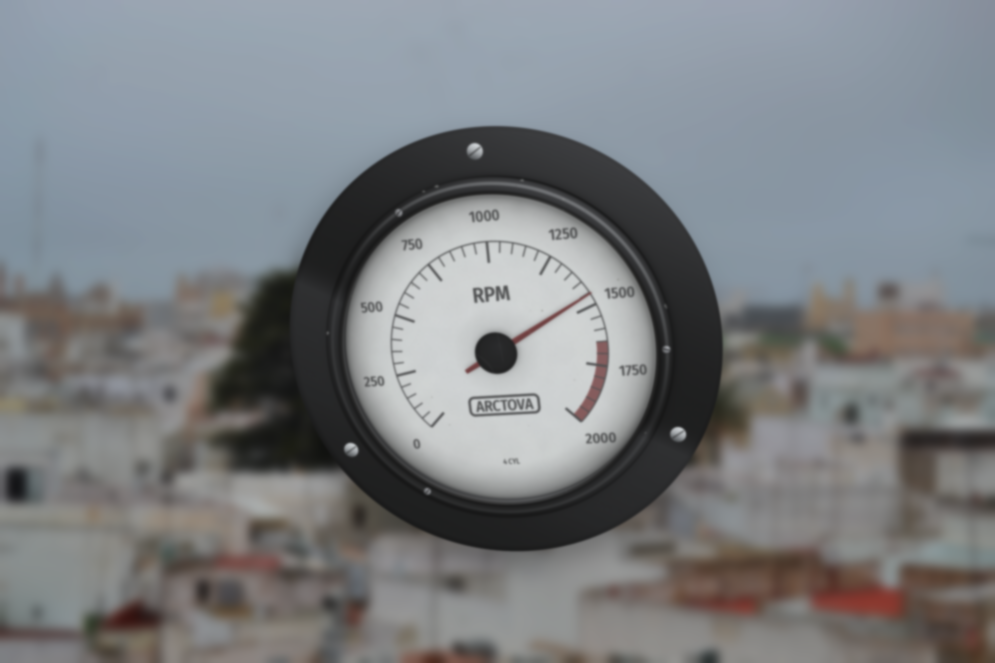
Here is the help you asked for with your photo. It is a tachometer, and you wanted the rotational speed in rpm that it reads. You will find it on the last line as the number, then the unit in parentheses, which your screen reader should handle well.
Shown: 1450 (rpm)
